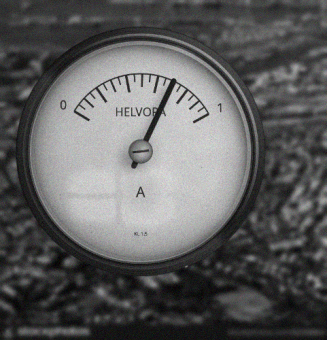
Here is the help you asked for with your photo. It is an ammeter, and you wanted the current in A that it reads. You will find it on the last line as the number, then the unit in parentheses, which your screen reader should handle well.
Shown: 0.7 (A)
